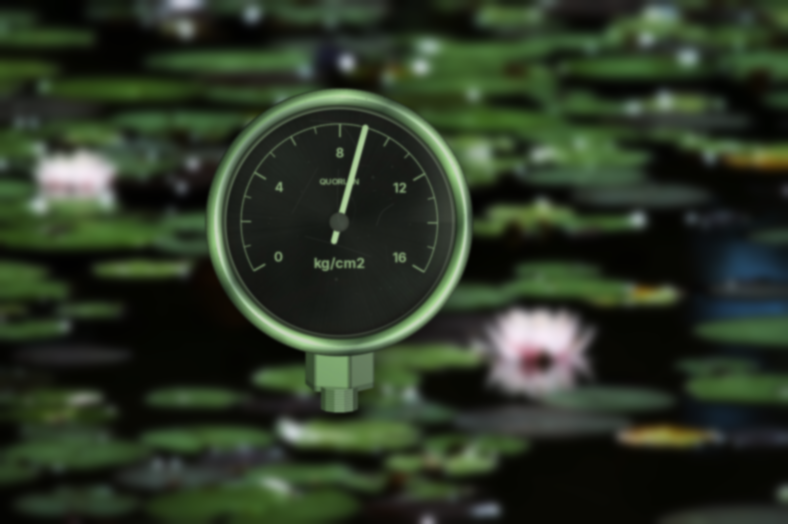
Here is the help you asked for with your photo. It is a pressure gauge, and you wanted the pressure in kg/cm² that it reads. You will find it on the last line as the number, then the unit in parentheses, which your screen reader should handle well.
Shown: 9 (kg/cm²)
